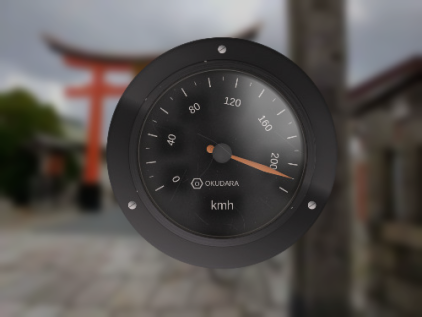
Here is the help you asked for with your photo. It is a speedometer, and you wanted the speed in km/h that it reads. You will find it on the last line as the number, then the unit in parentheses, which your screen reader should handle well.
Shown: 210 (km/h)
